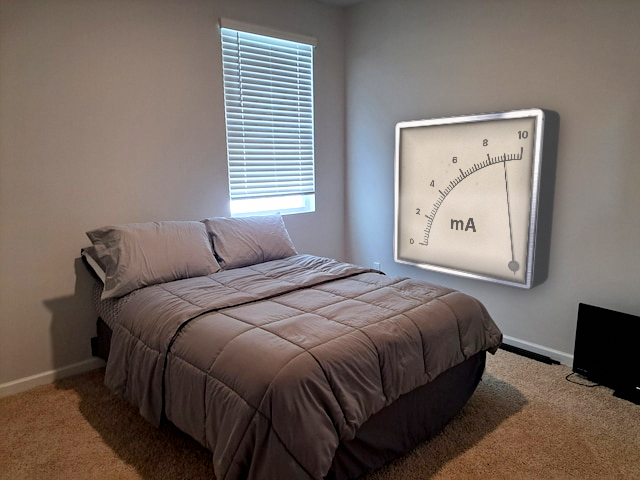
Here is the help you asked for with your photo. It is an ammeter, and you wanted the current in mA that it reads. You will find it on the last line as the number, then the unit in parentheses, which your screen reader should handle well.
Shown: 9 (mA)
